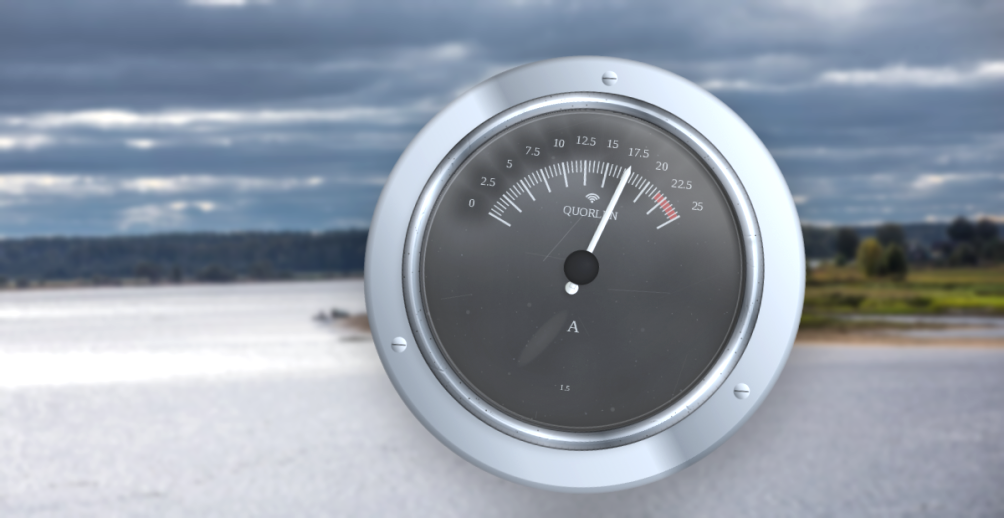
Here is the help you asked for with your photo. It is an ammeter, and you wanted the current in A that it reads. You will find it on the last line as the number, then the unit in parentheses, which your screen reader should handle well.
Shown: 17.5 (A)
